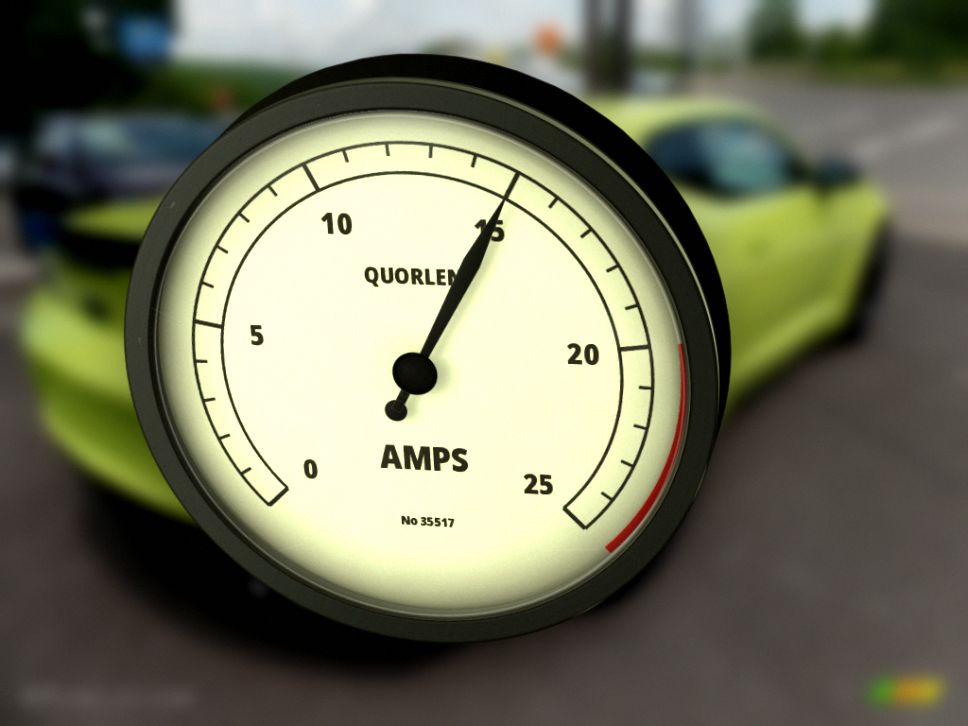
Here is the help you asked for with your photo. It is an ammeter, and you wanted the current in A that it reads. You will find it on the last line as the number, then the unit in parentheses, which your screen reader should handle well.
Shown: 15 (A)
